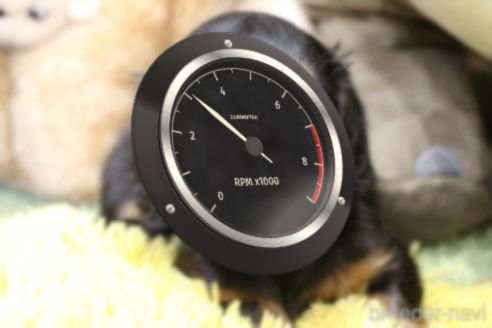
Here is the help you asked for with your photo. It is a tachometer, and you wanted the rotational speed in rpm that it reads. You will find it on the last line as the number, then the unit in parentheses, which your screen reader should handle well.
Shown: 3000 (rpm)
